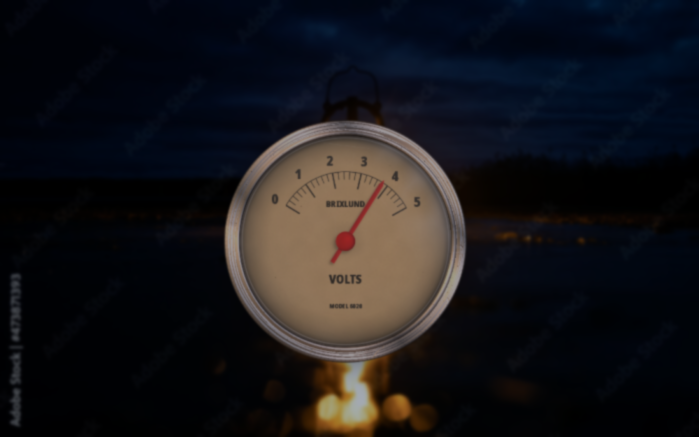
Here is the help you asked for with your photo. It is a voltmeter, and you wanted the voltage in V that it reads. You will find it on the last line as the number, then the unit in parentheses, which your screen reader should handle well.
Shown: 3.8 (V)
